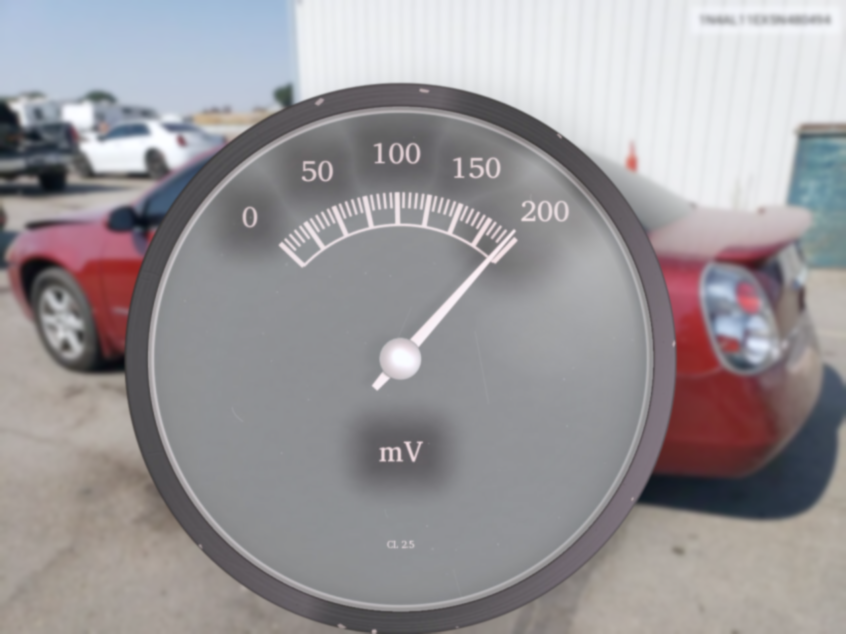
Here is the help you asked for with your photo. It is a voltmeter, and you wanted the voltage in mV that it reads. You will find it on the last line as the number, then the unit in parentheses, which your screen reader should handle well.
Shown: 195 (mV)
